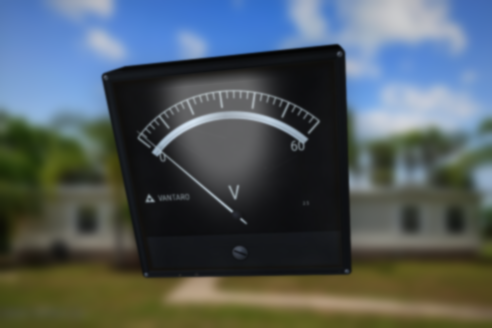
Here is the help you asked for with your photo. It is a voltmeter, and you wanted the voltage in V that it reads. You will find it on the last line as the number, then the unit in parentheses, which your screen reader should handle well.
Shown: 2 (V)
